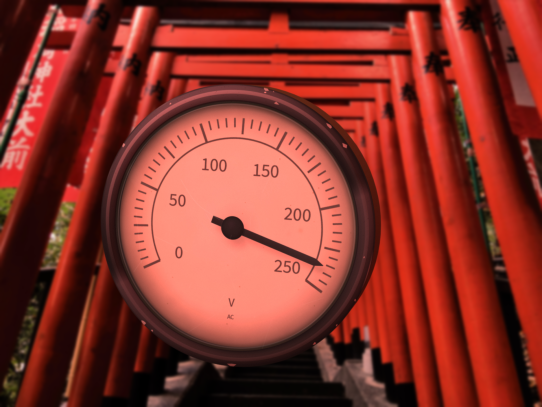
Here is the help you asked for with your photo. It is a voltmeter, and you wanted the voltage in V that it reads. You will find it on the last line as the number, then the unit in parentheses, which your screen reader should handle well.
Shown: 235 (V)
